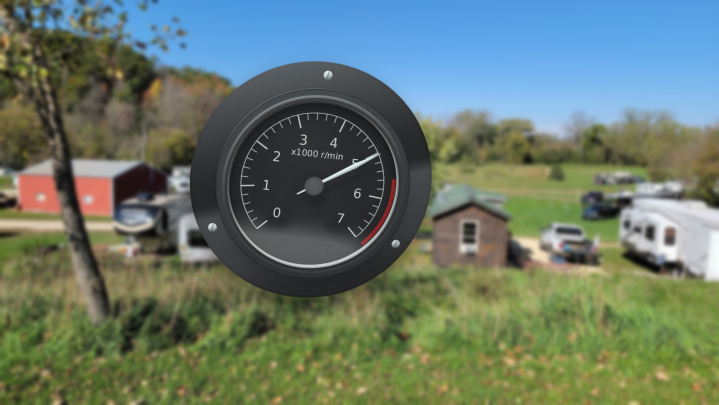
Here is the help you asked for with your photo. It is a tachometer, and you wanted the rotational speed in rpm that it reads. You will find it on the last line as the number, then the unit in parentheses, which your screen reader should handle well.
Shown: 5000 (rpm)
